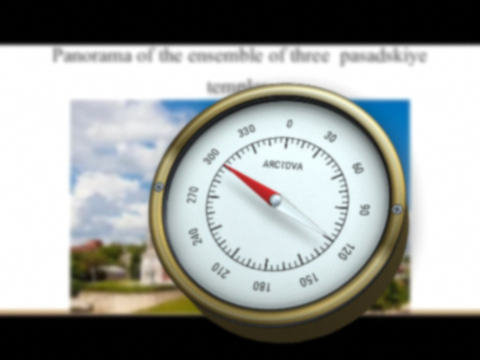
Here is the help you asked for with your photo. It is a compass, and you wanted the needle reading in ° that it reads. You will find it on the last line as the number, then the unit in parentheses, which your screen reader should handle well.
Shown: 300 (°)
